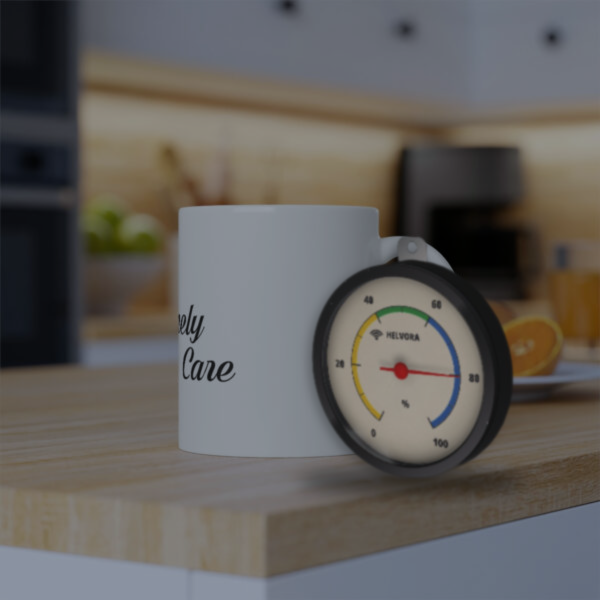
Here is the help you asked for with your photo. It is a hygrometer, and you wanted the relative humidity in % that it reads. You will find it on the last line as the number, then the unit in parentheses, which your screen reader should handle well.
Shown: 80 (%)
